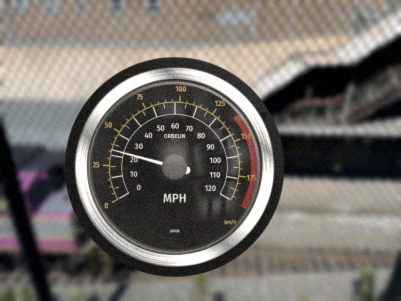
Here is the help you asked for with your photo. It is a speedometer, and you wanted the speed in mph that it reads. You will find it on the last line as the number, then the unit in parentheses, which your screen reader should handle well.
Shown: 22.5 (mph)
